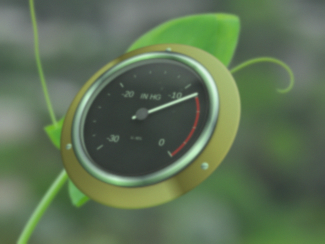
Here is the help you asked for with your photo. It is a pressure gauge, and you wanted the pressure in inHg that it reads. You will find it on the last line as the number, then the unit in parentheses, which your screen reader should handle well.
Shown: -8 (inHg)
